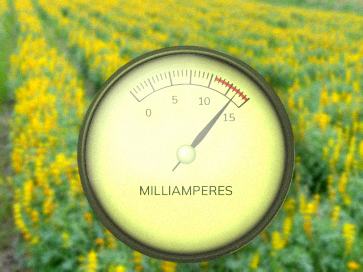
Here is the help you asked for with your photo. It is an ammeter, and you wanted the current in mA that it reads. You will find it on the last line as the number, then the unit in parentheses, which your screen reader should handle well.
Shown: 13.5 (mA)
